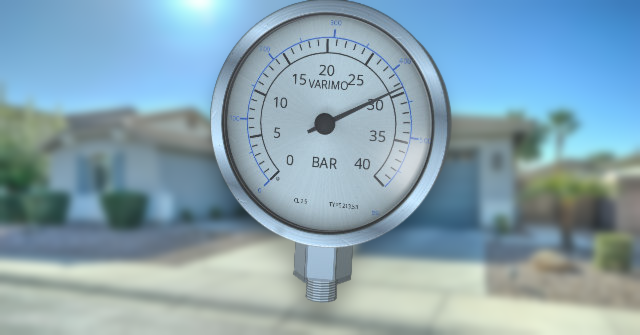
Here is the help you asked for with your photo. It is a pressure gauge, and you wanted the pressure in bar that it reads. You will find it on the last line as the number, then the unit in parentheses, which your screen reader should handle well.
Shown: 29.5 (bar)
